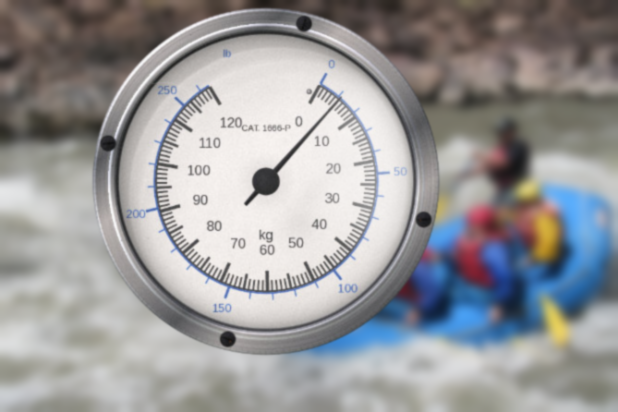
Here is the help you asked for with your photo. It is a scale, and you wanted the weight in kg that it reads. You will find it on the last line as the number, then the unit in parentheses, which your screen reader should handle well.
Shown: 5 (kg)
